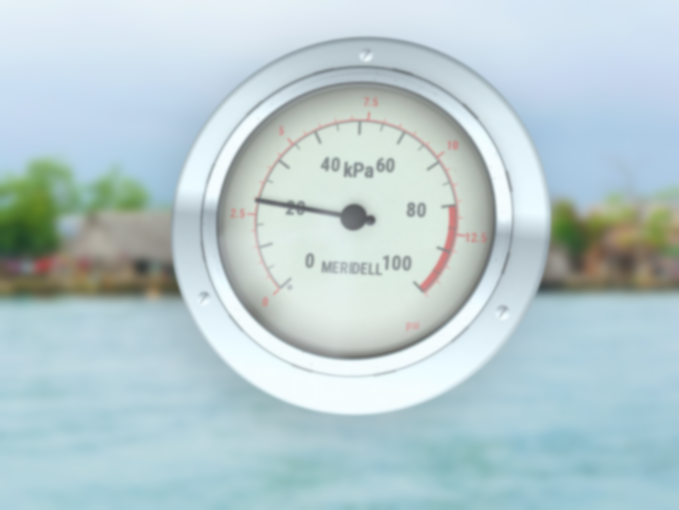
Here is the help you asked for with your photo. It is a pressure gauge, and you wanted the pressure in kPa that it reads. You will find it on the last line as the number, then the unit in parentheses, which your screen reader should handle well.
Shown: 20 (kPa)
